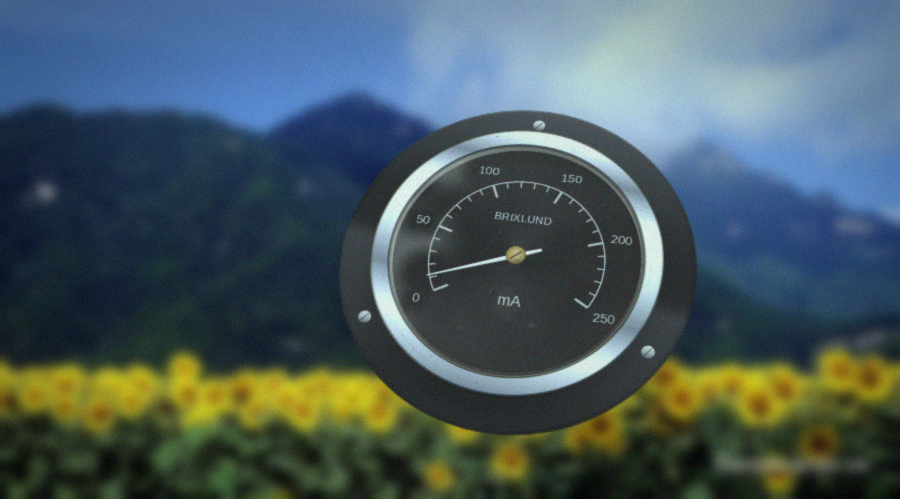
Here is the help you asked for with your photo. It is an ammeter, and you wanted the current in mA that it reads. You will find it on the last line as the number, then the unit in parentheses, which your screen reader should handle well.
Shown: 10 (mA)
